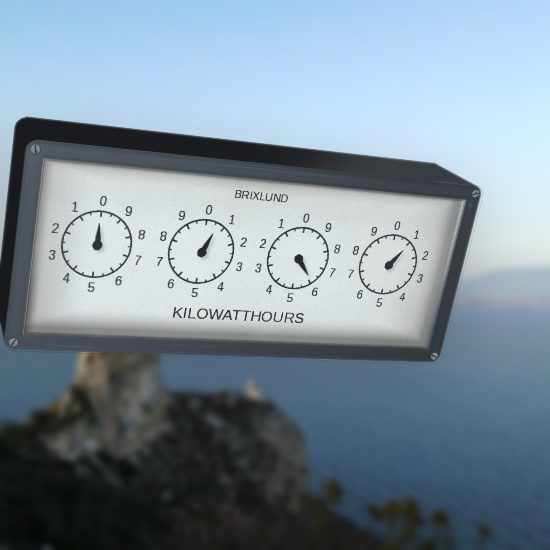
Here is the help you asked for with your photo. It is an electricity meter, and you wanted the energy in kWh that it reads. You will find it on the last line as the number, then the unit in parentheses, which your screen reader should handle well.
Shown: 61 (kWh)
